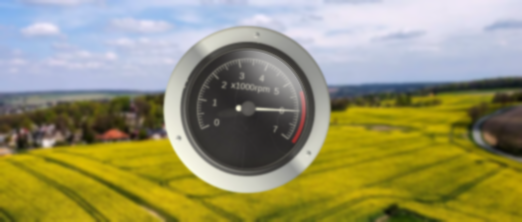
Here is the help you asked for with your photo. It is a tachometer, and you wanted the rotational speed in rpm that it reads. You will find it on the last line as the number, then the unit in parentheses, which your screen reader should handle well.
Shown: 6000 (rpm)
